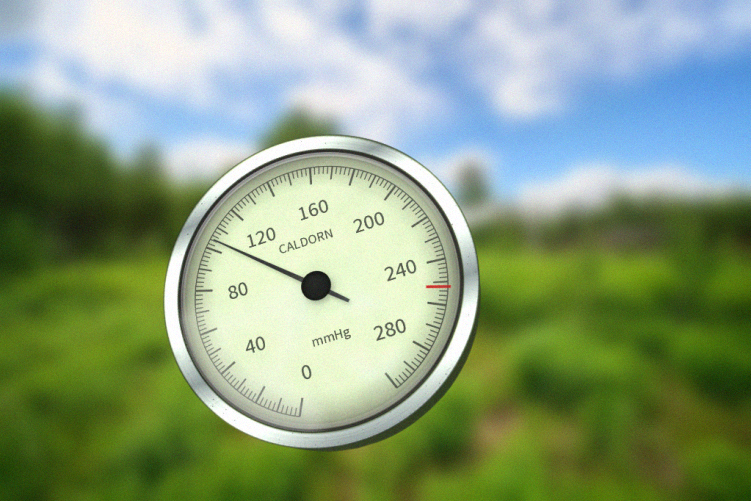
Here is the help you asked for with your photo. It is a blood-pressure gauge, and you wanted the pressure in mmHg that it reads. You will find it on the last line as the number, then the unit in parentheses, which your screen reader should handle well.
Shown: 104 (mmHg)
